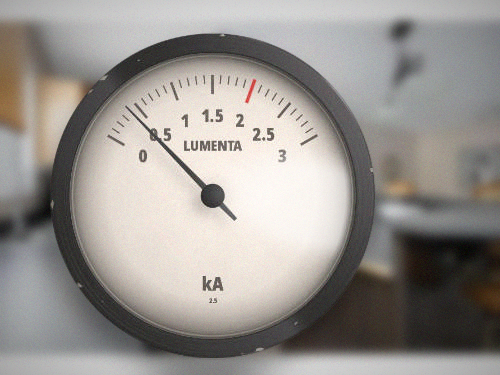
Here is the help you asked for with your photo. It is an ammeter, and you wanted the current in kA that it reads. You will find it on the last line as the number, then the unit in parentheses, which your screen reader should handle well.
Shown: 0.4 (kA)
